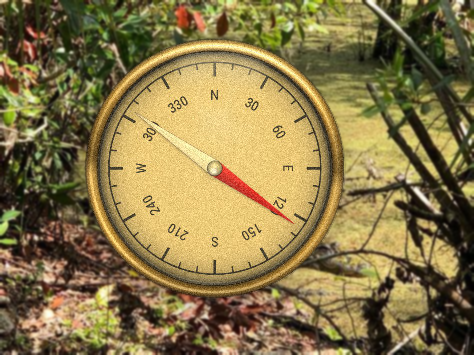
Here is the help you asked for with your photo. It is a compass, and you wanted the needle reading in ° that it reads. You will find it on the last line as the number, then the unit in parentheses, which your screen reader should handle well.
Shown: 125 (°)
